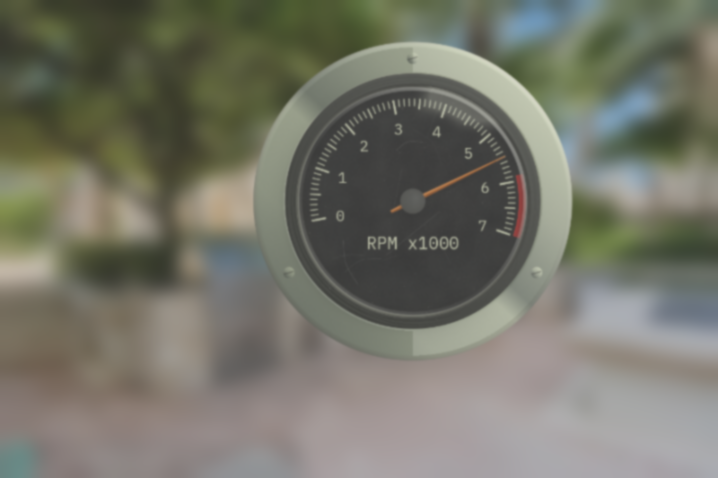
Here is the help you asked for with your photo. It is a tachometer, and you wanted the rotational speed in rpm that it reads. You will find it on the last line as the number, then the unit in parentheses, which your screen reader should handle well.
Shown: 5500 (rpm)
